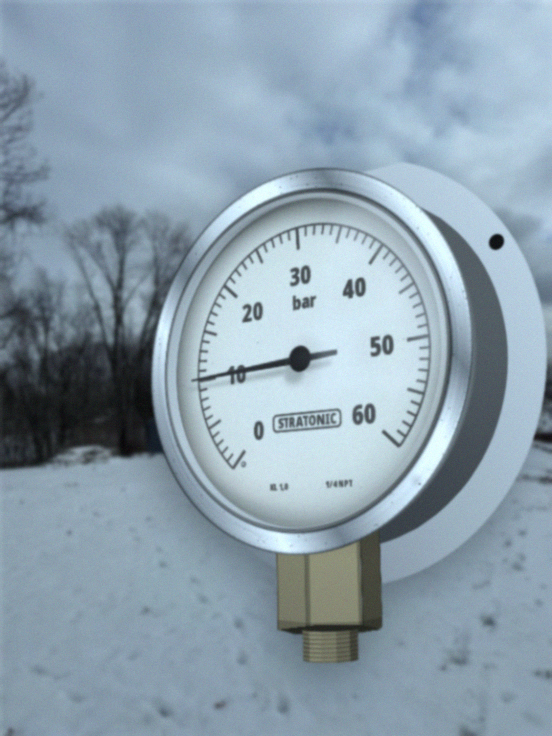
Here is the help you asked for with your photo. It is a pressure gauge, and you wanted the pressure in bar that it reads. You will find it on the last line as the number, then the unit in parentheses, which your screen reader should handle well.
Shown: 10 (bar)
